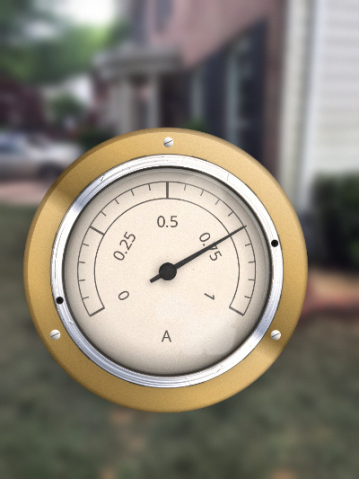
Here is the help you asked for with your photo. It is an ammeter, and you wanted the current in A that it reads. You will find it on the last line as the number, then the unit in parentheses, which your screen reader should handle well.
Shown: 0.75 (A)
